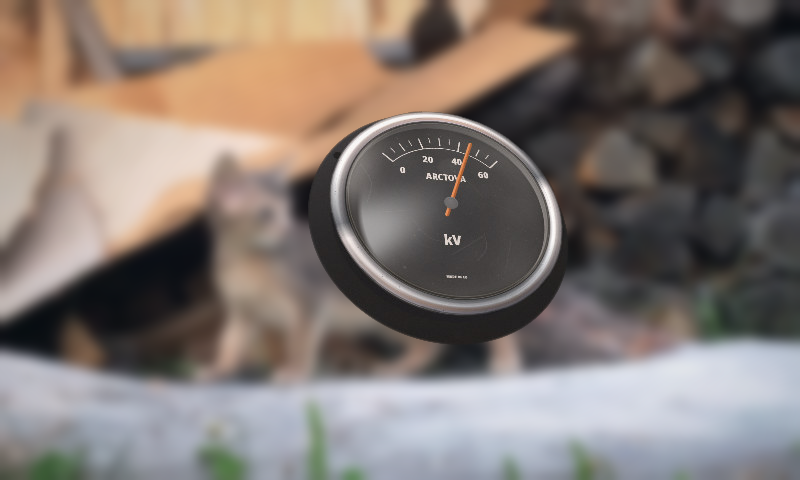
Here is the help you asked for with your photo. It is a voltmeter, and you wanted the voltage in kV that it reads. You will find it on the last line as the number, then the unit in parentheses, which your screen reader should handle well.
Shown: 45 (kV)
